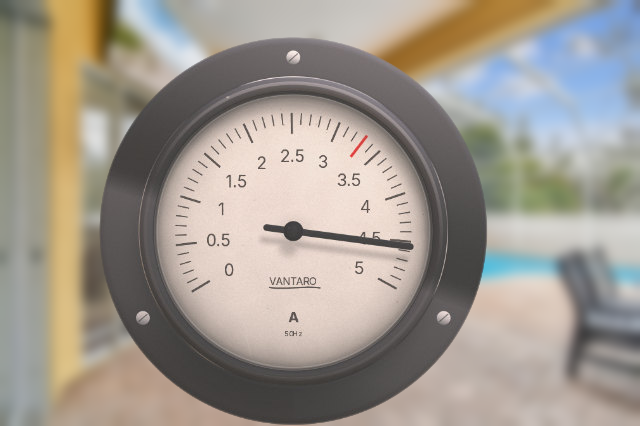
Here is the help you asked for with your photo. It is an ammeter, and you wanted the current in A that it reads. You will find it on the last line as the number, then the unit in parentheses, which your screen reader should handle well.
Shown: 4.55 (A)
